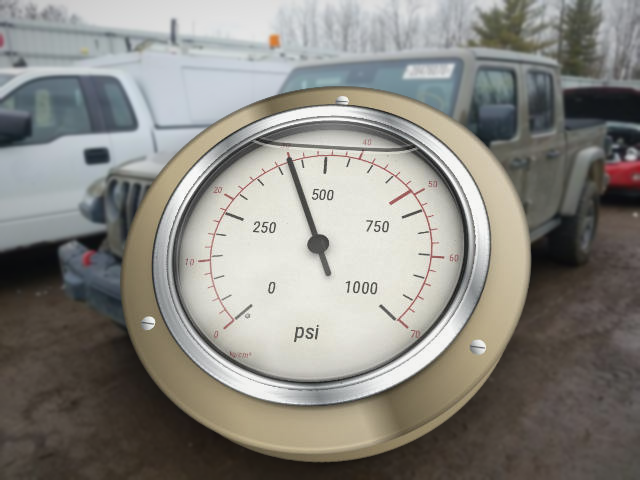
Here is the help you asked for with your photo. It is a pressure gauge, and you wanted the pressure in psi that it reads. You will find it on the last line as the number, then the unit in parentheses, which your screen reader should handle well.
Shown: 425 (psi)
